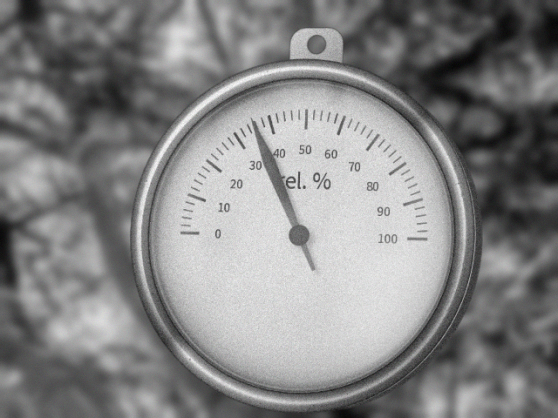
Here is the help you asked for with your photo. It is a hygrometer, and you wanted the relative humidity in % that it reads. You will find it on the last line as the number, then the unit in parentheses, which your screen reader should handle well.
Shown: 36 (%)
